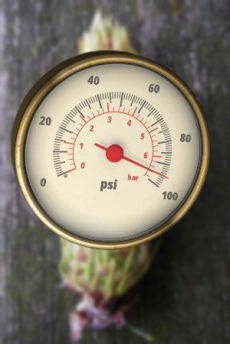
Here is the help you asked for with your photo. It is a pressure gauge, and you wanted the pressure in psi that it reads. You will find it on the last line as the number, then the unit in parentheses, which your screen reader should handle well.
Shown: 95 (psi)
